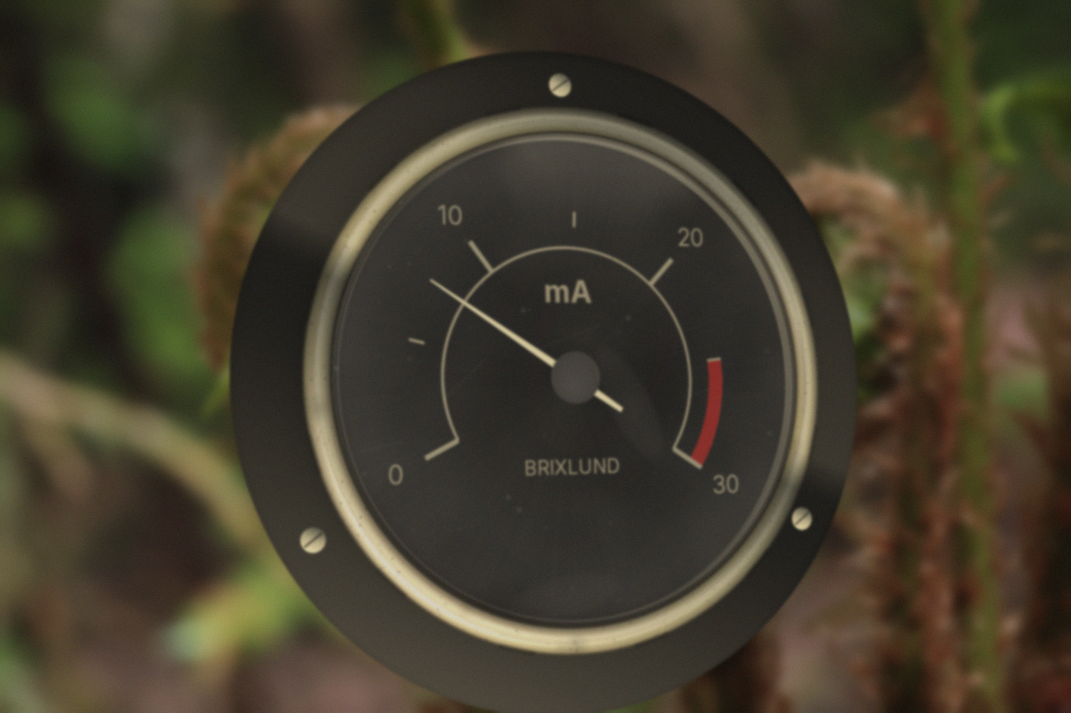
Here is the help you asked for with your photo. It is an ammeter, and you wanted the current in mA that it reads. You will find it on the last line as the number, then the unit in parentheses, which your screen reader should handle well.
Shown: 7.5 (mA)
